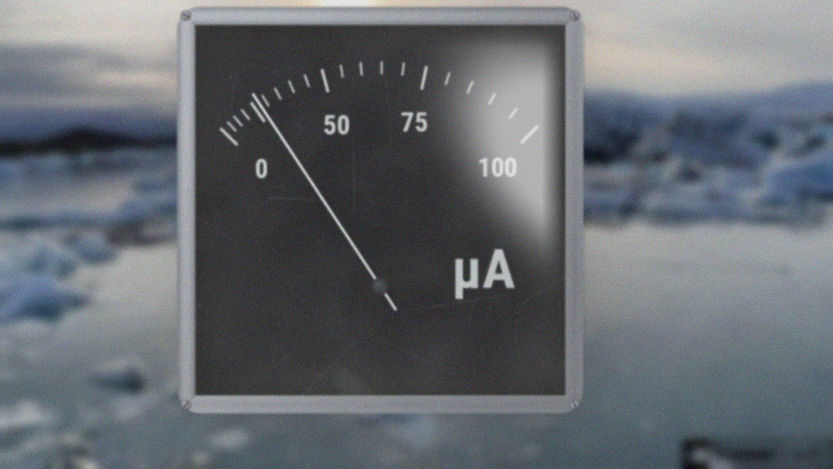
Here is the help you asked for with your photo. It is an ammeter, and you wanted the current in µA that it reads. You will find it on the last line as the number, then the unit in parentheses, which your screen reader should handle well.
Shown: 27.5 (µA)
